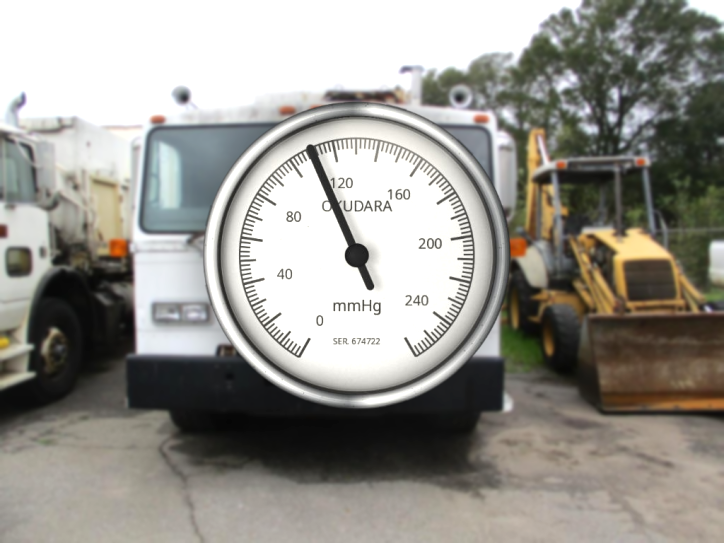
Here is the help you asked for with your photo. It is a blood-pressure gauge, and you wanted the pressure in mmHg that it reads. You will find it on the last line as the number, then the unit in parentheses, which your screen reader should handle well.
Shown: 110 (mmHg)
